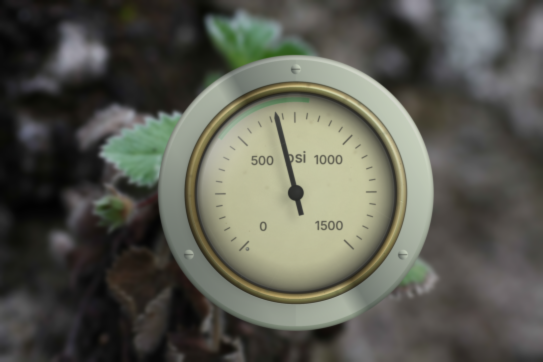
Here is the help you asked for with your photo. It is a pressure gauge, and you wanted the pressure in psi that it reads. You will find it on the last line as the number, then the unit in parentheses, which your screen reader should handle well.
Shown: 675 (psi)
